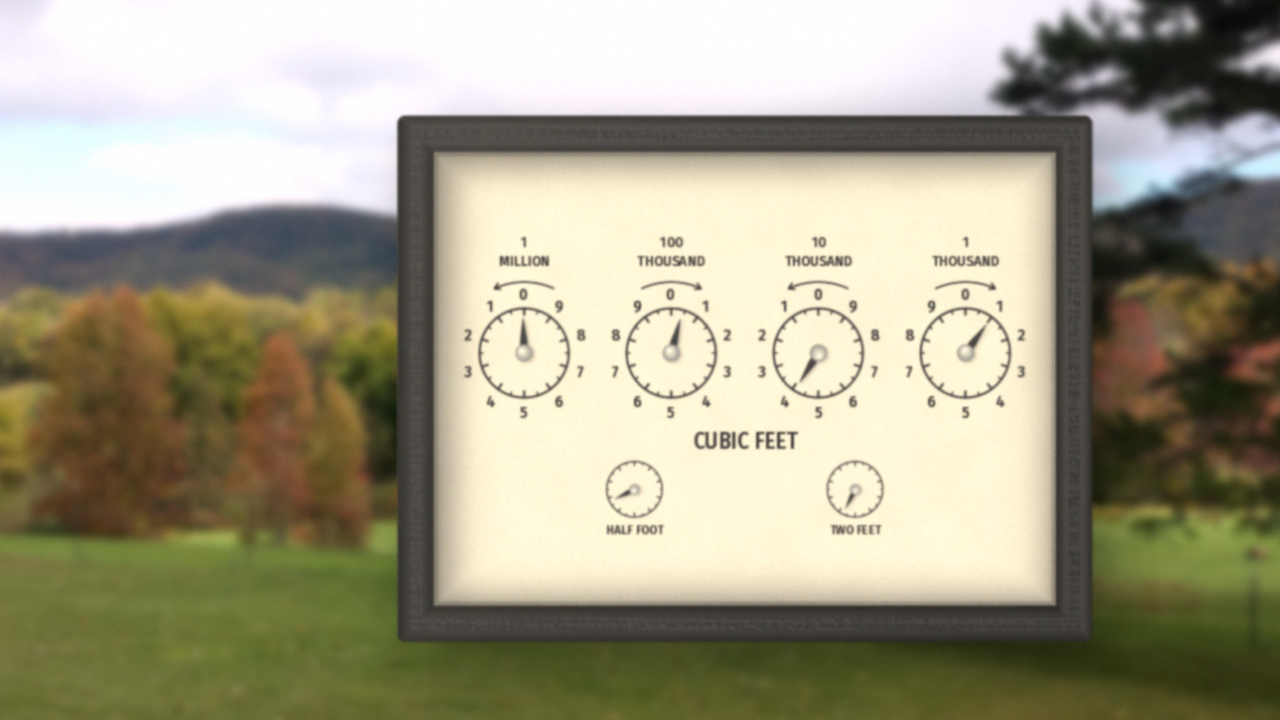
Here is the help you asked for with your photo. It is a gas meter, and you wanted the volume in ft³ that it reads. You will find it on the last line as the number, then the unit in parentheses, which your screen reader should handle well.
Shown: 4100 (ft³)
